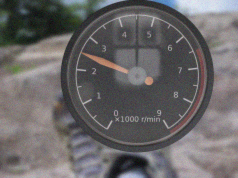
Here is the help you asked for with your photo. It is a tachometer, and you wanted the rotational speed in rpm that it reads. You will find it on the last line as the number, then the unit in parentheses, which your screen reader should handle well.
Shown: 2500 (rpm)
